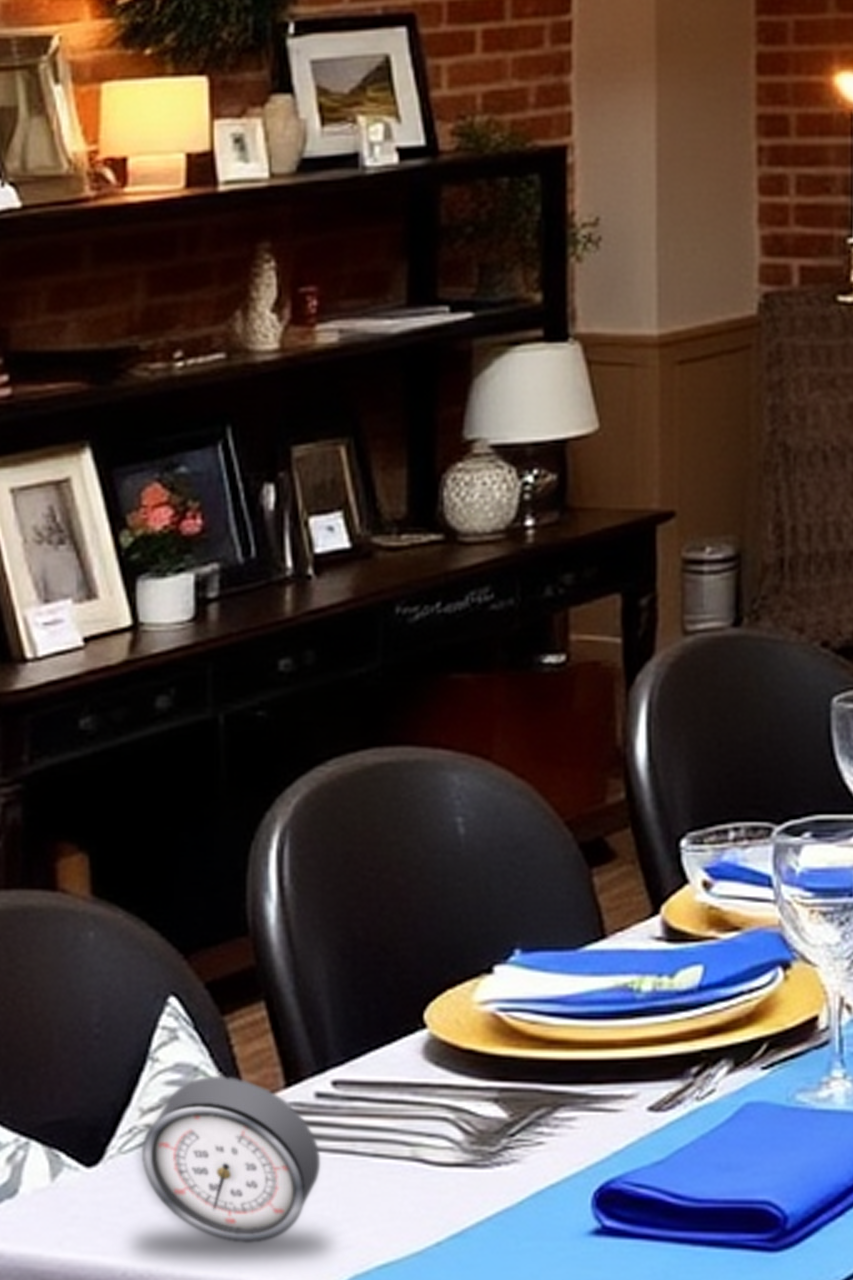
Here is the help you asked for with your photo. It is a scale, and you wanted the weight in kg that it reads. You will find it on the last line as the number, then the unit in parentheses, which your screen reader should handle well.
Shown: 75 (kg)
